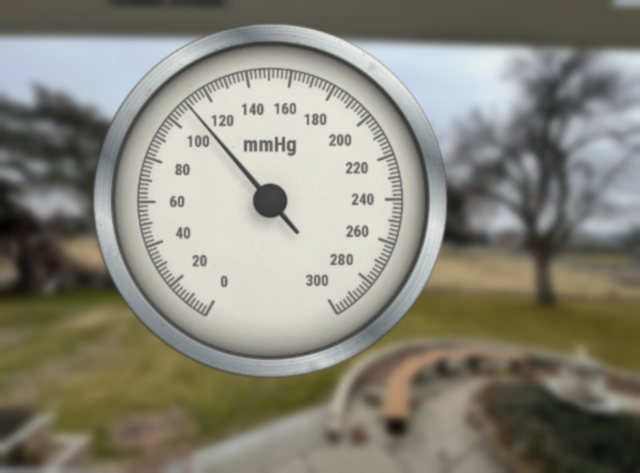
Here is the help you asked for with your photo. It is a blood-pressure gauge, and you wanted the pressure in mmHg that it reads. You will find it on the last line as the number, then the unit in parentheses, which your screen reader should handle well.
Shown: 110 (mmHg)
